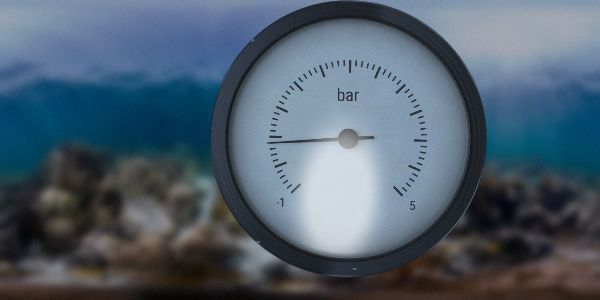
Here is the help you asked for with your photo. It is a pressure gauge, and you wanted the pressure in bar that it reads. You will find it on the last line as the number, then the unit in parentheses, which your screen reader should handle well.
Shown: -0.1 (bar)
